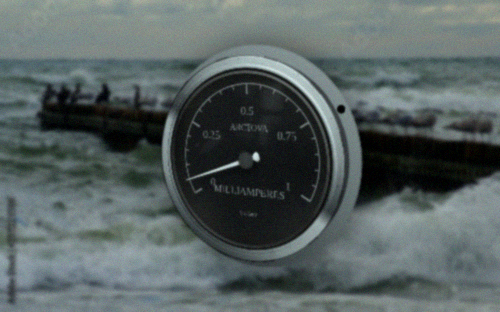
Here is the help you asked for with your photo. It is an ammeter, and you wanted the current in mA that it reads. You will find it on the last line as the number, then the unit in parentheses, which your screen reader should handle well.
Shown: 0.05 (mA)
